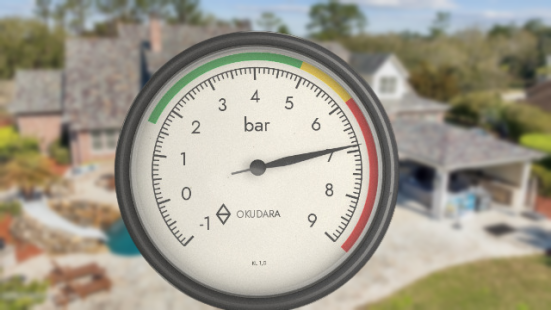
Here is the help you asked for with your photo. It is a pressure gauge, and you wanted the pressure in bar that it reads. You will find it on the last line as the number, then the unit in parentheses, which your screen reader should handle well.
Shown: 6.9 (bar)
